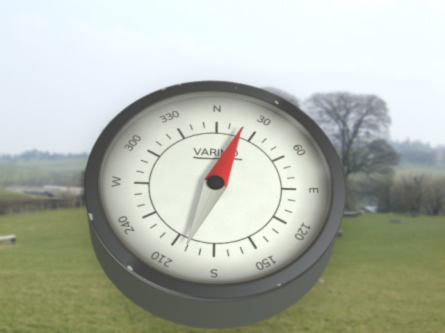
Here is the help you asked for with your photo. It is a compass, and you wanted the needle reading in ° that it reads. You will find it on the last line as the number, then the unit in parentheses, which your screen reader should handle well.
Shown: 20 (°)
